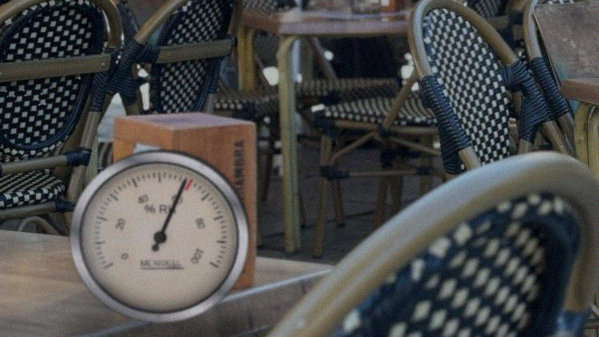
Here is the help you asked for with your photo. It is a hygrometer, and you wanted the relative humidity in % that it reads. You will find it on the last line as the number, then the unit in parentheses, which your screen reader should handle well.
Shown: 60 (%)
